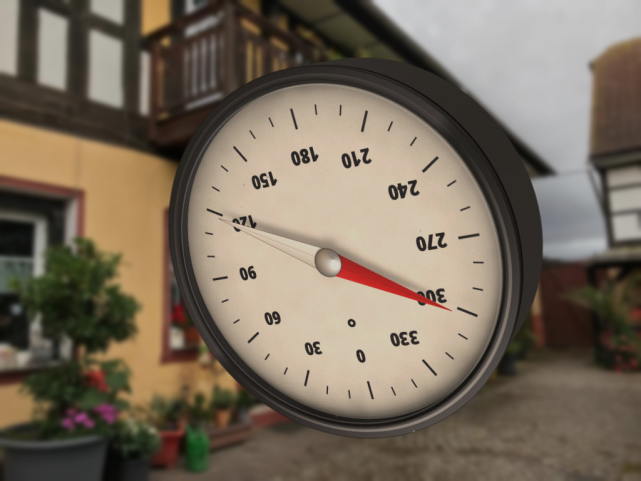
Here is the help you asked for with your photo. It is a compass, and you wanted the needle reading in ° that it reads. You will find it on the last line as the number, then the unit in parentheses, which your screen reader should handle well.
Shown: 300 (°)
